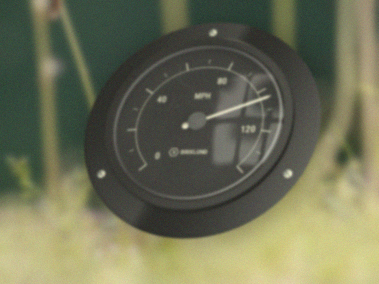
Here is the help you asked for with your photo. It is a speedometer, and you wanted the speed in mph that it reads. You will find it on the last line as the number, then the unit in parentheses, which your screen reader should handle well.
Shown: 105 (mph)
